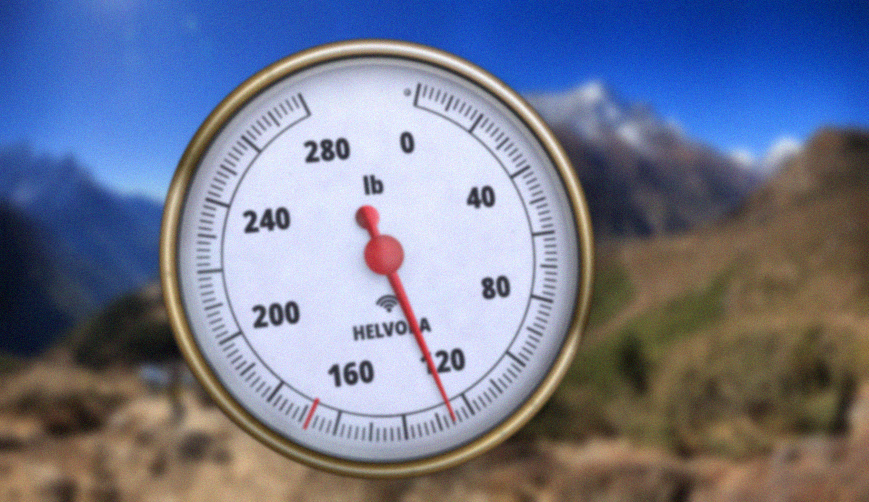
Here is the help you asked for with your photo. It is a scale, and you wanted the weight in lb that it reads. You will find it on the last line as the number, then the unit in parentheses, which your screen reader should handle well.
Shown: 126 (lb)
